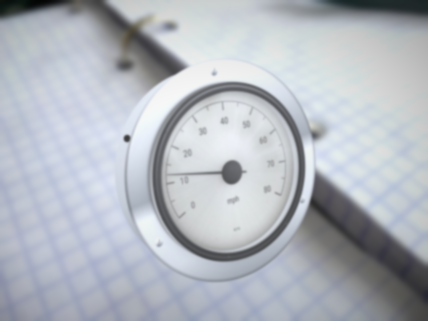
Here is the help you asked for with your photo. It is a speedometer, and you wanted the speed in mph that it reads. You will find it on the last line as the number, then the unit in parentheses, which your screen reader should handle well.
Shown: 12.5 (mph)
